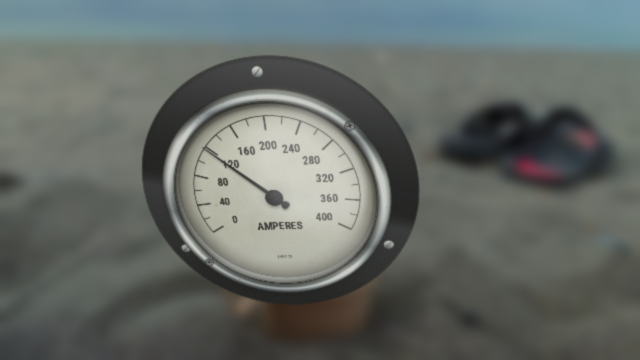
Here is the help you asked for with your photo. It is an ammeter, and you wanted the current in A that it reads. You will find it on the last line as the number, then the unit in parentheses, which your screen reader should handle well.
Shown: 120 (A)
